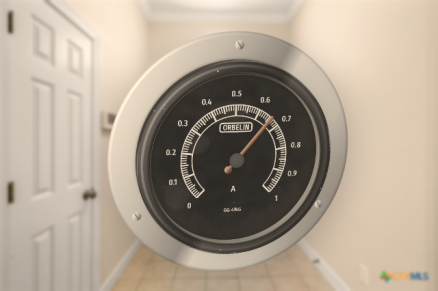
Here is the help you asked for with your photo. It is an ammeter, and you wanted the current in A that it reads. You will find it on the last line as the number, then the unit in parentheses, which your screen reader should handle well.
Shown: 0.65 (A)
